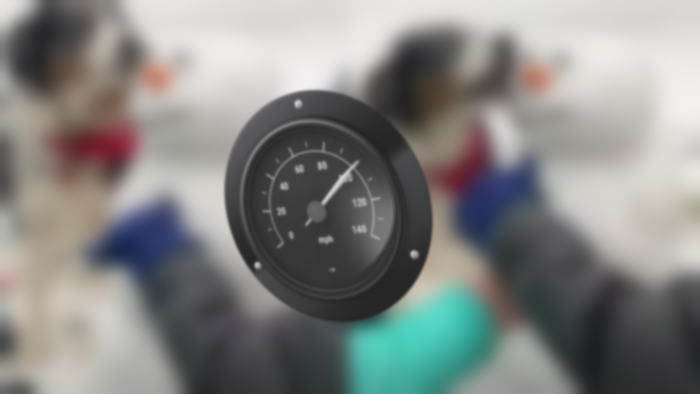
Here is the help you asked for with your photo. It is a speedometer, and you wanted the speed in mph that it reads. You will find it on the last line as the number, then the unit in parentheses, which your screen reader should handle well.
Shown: 100 (mph)
